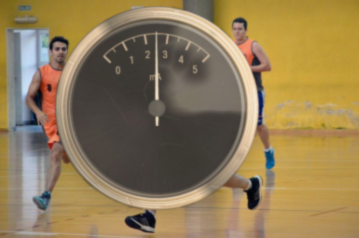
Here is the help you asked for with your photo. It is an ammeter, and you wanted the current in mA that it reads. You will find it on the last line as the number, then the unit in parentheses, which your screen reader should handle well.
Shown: 2.5 (mA)
